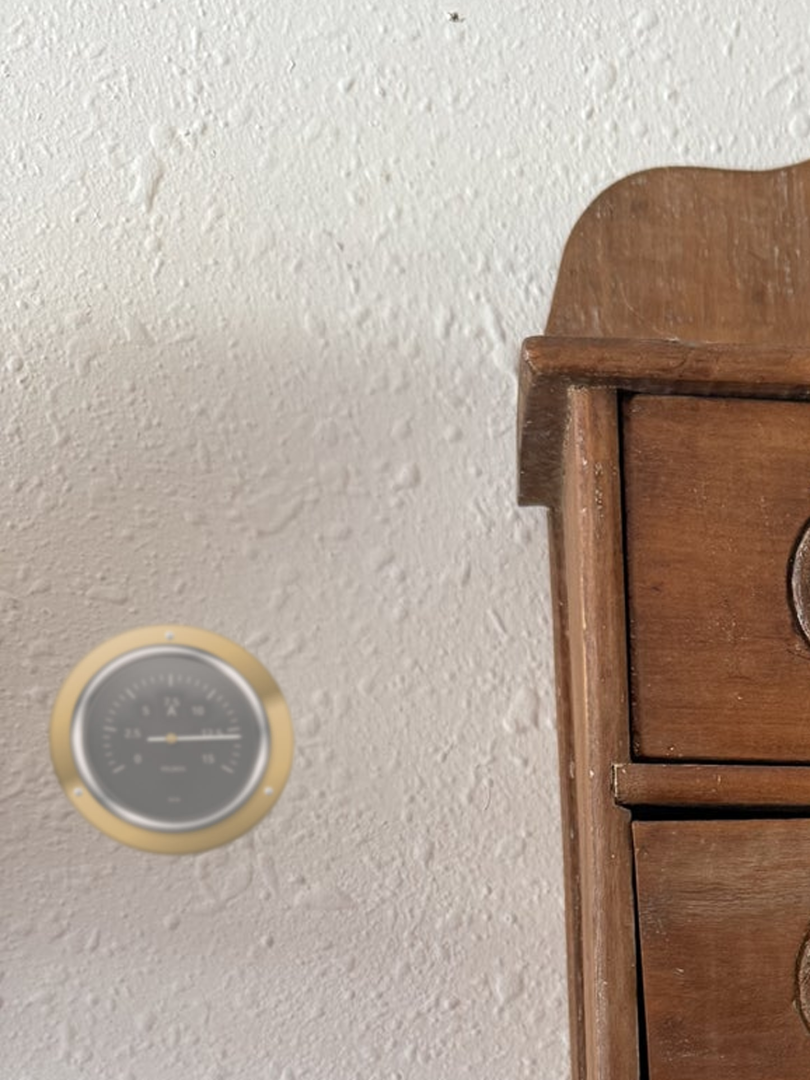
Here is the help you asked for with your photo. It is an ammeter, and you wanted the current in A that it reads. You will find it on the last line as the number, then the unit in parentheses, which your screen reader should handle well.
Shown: 13 (A)
